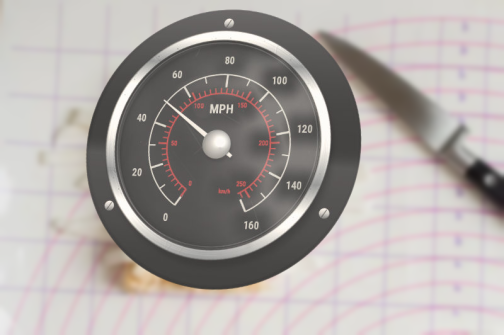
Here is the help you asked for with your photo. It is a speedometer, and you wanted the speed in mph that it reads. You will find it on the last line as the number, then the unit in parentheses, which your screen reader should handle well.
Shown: 50 (mph)
